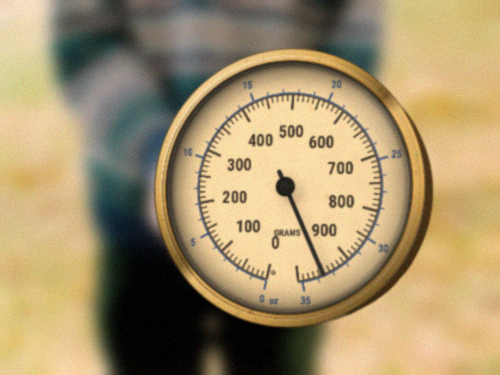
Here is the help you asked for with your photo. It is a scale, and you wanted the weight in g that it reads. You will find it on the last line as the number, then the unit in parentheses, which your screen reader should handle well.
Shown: 950 (g)
